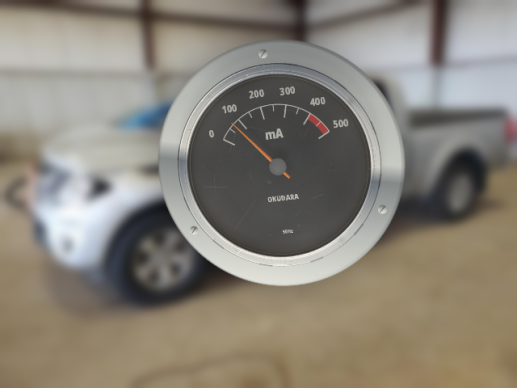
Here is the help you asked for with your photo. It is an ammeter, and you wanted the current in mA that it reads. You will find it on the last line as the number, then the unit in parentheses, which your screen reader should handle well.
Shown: 75 (mA)
